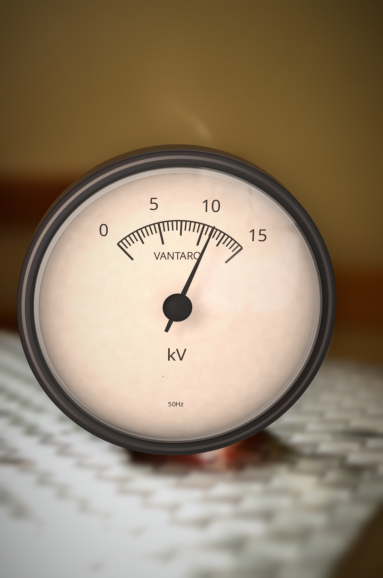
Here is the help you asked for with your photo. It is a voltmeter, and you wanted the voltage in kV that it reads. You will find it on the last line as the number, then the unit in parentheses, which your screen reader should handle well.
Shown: 11 (kV)
